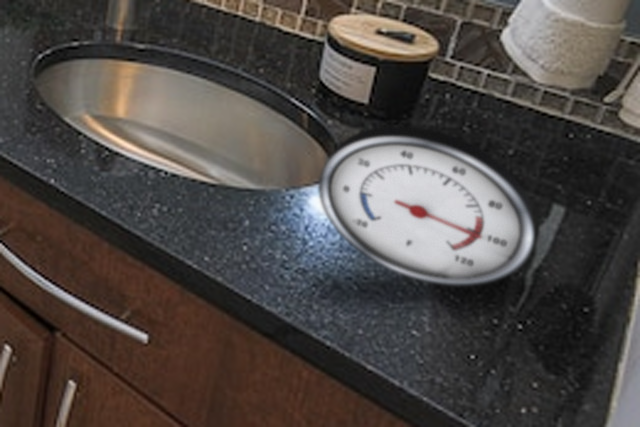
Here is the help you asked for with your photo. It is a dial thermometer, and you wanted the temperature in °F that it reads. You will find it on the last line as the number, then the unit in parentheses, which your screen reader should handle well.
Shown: 100 (°F)
